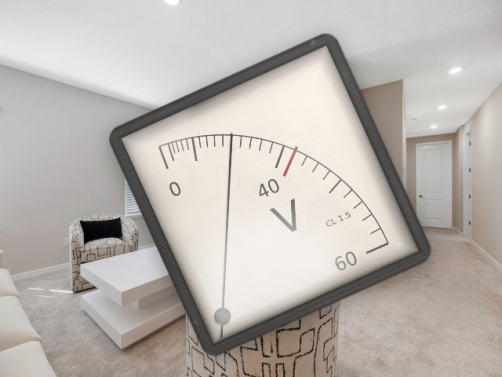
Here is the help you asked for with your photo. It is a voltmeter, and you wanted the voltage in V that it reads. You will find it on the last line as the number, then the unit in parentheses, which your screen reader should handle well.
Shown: 30 (V)
